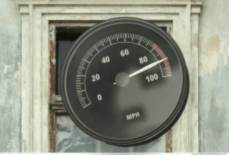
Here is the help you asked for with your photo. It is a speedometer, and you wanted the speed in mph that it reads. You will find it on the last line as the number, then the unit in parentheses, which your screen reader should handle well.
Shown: 90 (mph)
